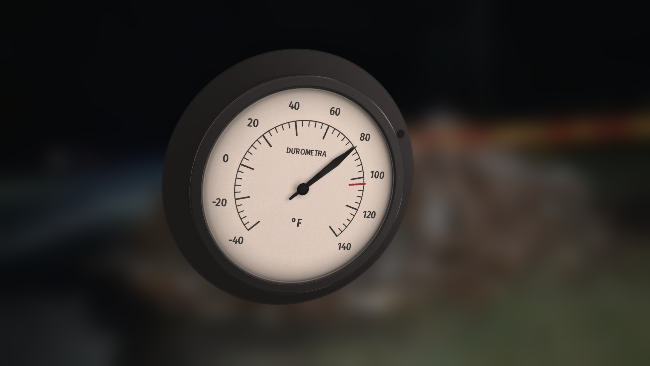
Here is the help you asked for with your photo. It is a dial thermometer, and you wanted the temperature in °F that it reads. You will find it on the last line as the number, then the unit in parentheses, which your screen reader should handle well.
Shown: 80 (°F)
